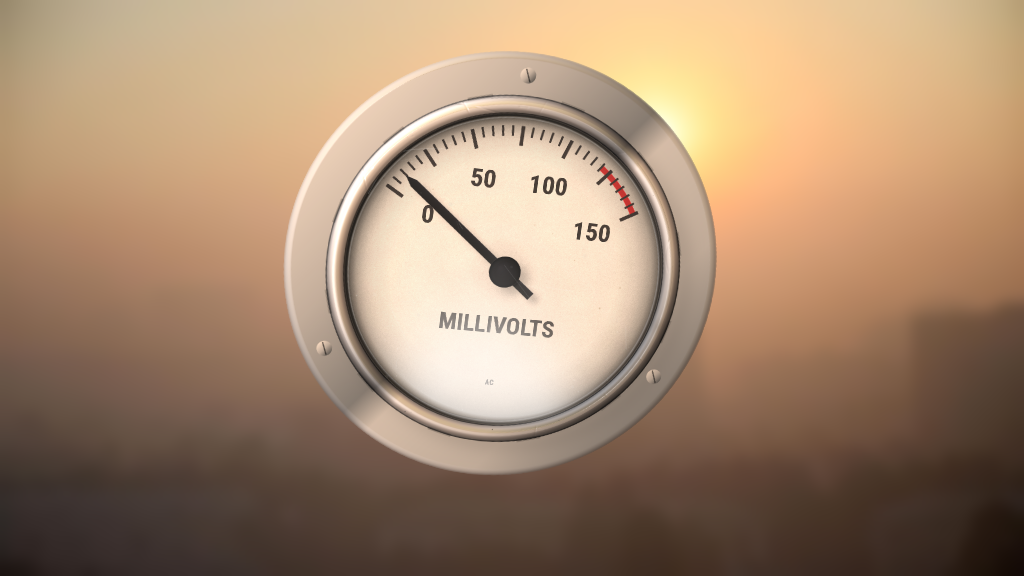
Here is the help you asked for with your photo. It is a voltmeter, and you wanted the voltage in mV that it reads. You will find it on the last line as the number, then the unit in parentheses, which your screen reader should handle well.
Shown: 10 (mV)
